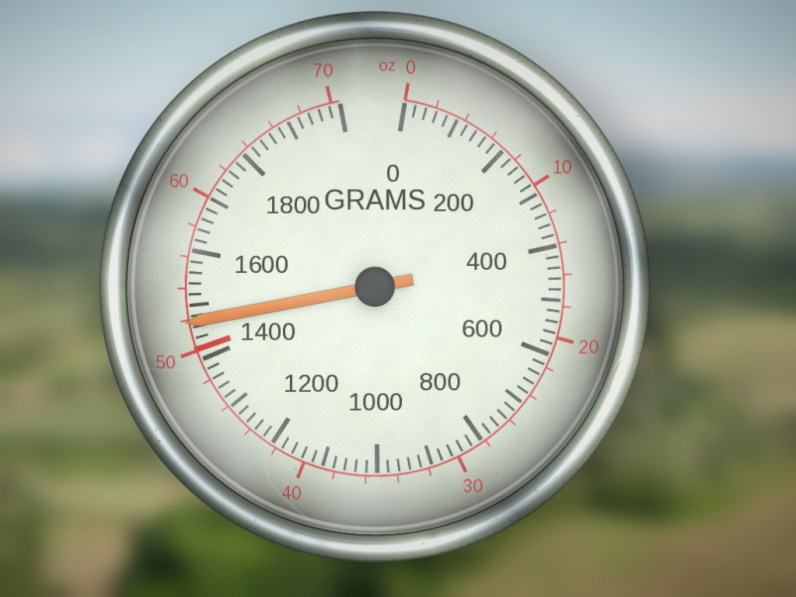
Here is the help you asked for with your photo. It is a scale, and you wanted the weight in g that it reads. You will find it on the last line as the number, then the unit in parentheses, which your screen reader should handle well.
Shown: 1470 (g)
